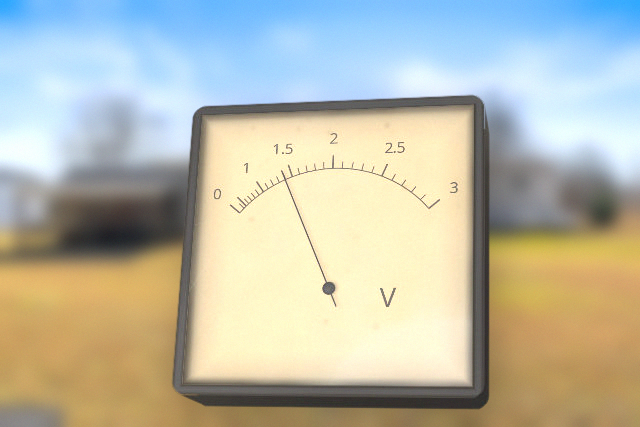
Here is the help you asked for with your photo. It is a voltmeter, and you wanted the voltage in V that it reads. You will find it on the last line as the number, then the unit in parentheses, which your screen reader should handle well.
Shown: 1.4 (V)
